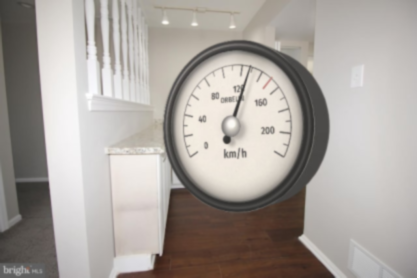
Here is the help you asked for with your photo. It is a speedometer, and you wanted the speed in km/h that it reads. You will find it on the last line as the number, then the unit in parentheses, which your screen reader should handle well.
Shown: 130 (km/h)
